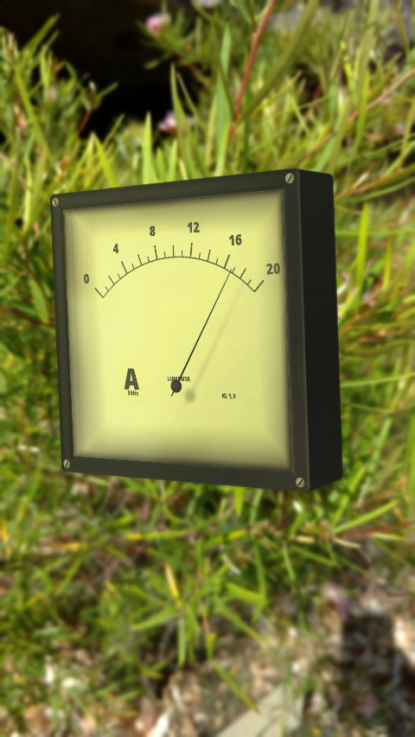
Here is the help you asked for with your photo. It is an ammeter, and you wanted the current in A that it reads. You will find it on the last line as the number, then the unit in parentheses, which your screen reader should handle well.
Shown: 17 (A)
